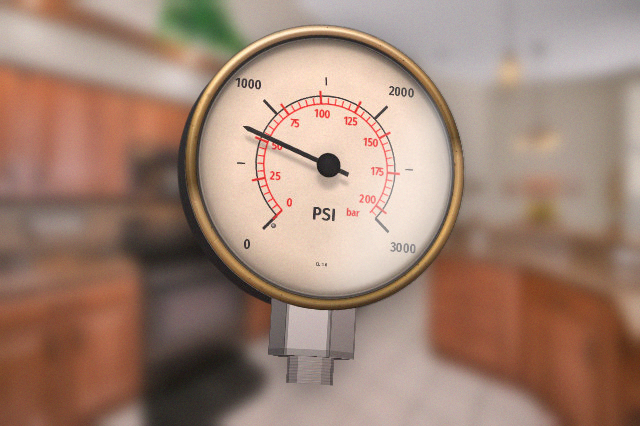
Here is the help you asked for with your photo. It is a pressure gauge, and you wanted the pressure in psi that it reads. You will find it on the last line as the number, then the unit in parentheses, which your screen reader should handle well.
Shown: 750 (psi)
